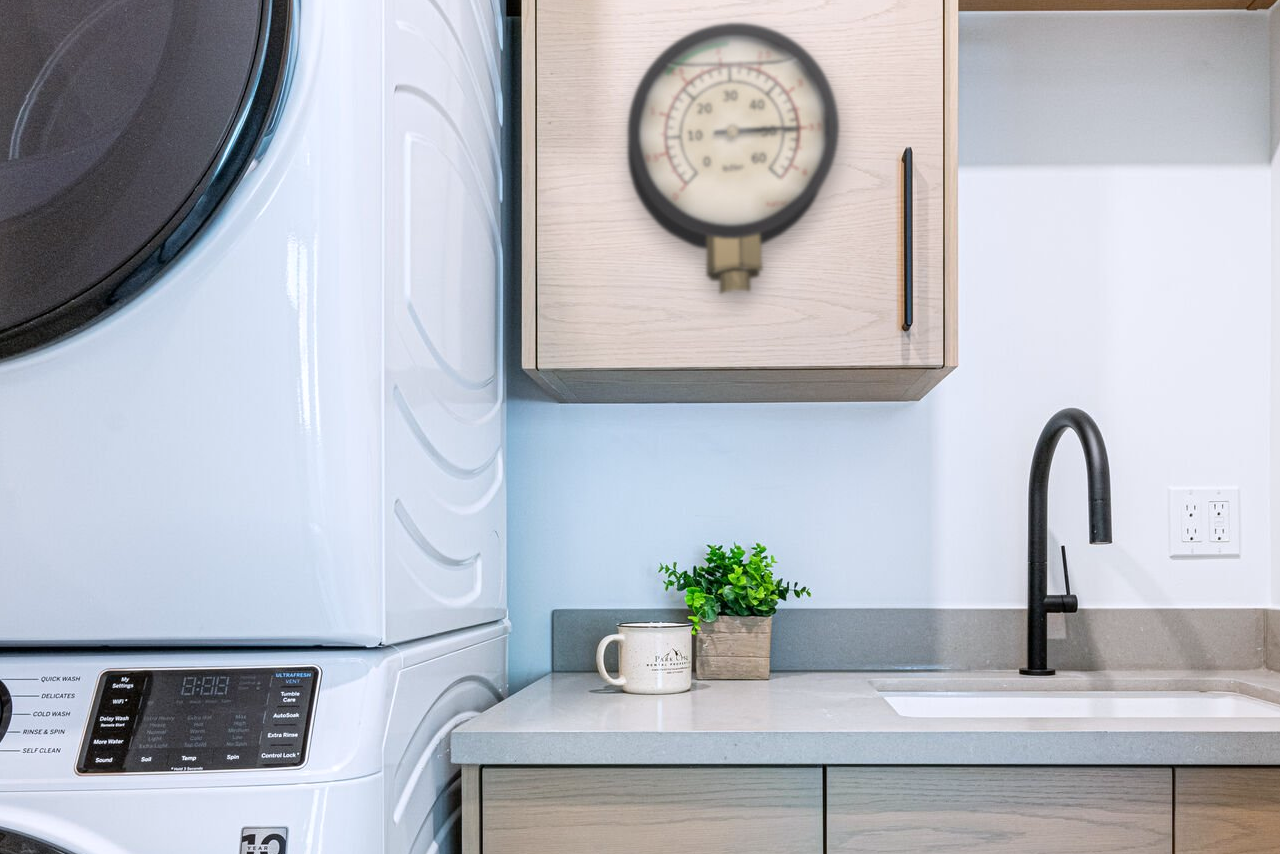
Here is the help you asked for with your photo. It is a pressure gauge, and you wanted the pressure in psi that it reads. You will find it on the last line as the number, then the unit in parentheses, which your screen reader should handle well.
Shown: 50 (psi)
